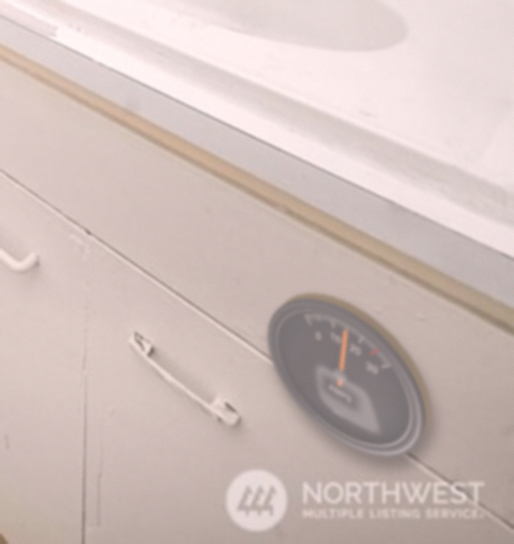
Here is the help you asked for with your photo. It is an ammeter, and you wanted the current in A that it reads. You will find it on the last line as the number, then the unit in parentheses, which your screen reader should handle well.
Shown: 15 (A)
